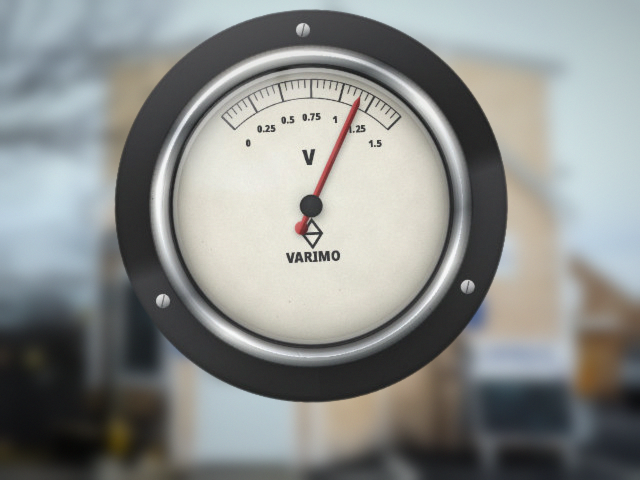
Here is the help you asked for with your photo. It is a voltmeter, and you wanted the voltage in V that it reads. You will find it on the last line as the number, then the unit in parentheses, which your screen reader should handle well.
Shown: 1.15 (V)
